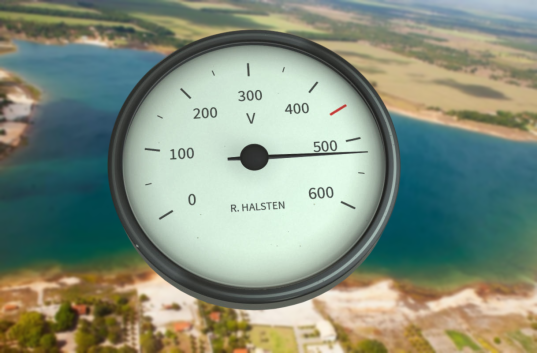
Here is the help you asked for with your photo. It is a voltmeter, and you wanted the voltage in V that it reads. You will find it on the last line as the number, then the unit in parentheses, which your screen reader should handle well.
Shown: 525 (V)
